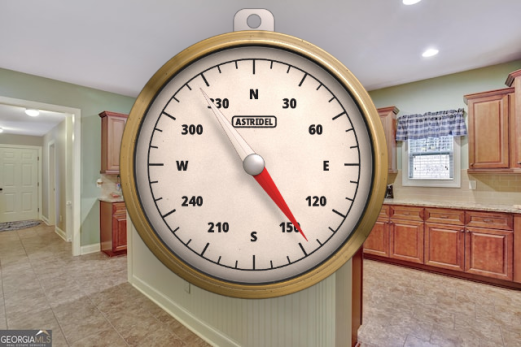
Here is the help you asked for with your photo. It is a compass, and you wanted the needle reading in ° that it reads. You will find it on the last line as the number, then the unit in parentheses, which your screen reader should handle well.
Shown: 145 (°)
